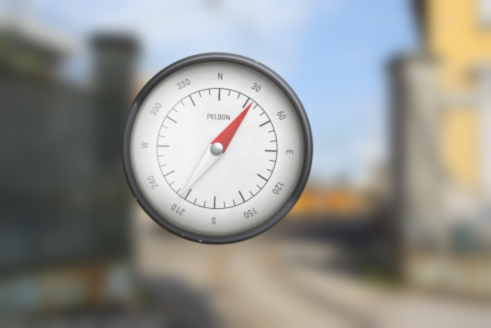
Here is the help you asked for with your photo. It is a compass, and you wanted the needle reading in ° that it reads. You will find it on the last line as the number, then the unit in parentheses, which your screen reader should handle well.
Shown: 35 (°)
